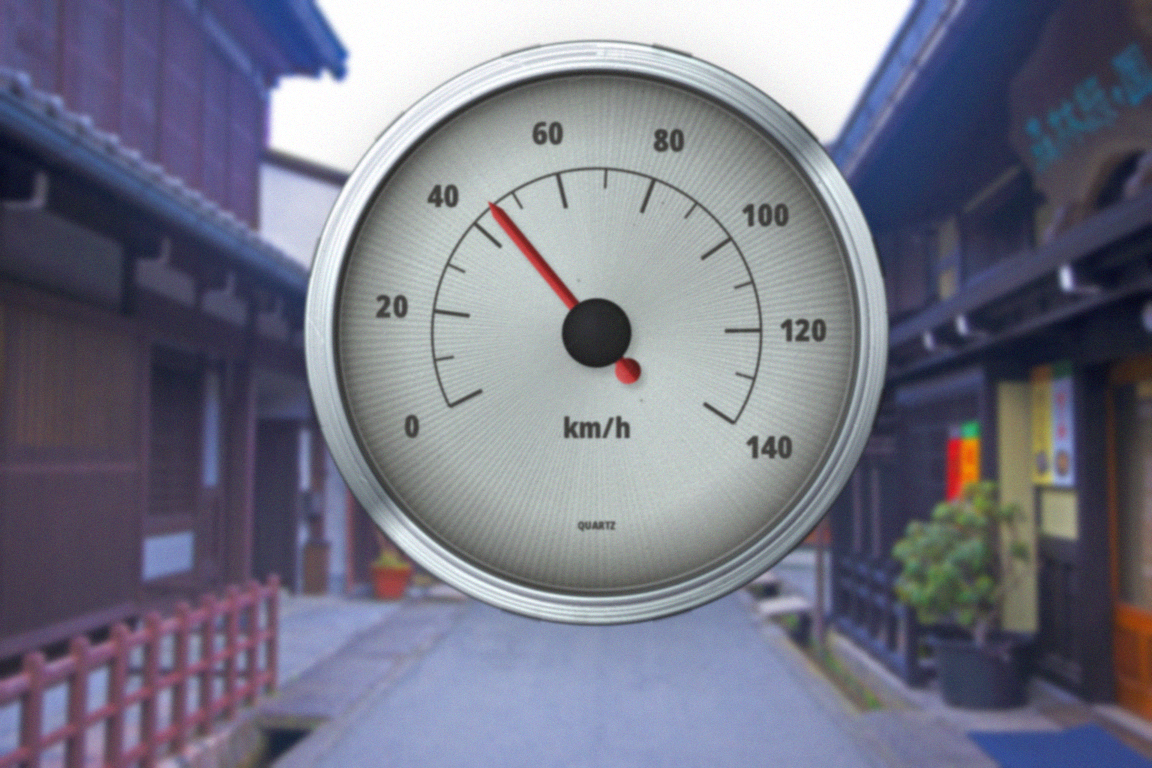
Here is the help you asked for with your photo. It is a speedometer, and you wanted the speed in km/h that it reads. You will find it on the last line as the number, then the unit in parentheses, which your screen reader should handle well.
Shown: 45 (km/h)
